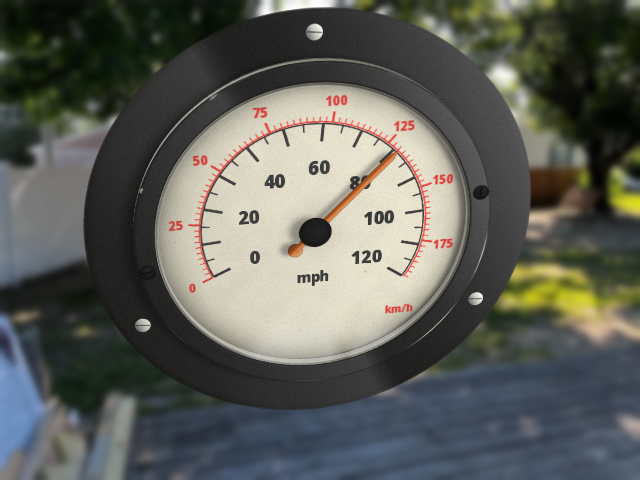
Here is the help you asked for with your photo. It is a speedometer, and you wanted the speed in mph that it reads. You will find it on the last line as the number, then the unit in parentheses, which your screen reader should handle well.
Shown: 80 (mph)
